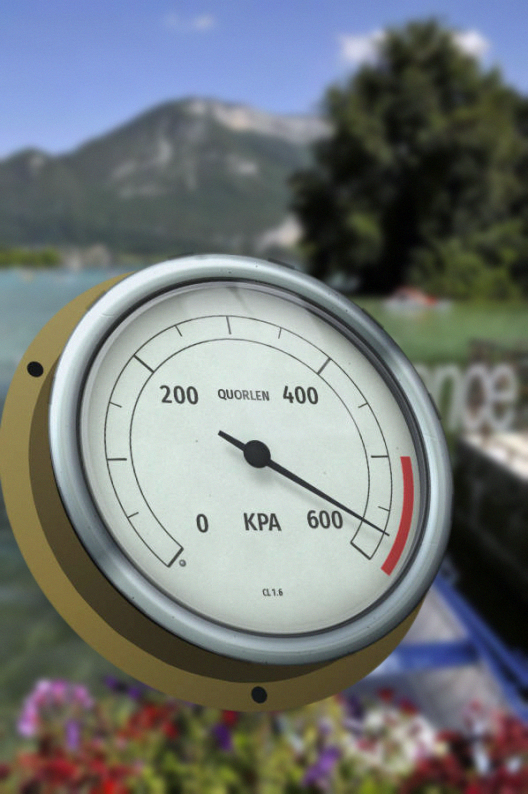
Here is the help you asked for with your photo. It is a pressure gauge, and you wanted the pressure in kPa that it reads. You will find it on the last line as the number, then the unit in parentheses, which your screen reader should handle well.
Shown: 575 (kPa)
